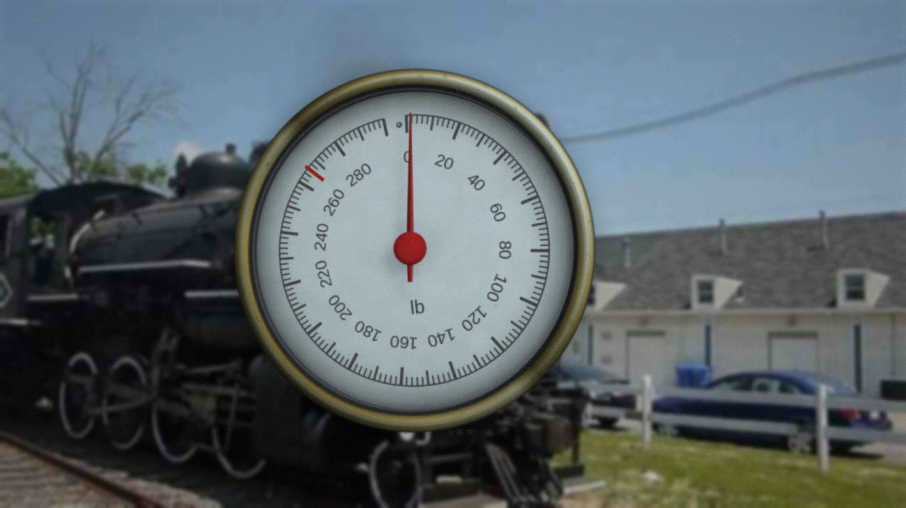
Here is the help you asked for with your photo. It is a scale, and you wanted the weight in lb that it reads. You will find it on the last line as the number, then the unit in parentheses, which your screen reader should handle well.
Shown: 2 (lb)
